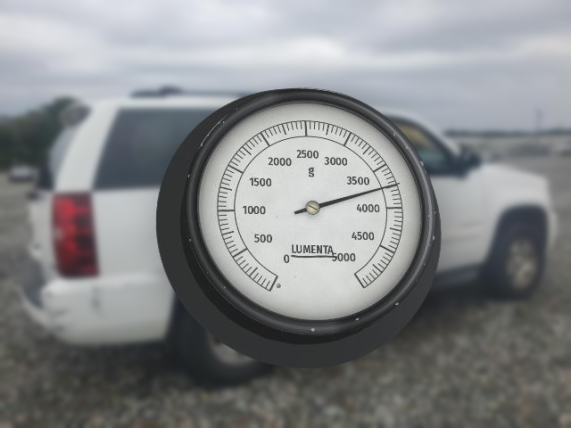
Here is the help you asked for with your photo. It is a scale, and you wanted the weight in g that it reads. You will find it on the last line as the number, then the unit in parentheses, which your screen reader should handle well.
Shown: 3750 (g)
